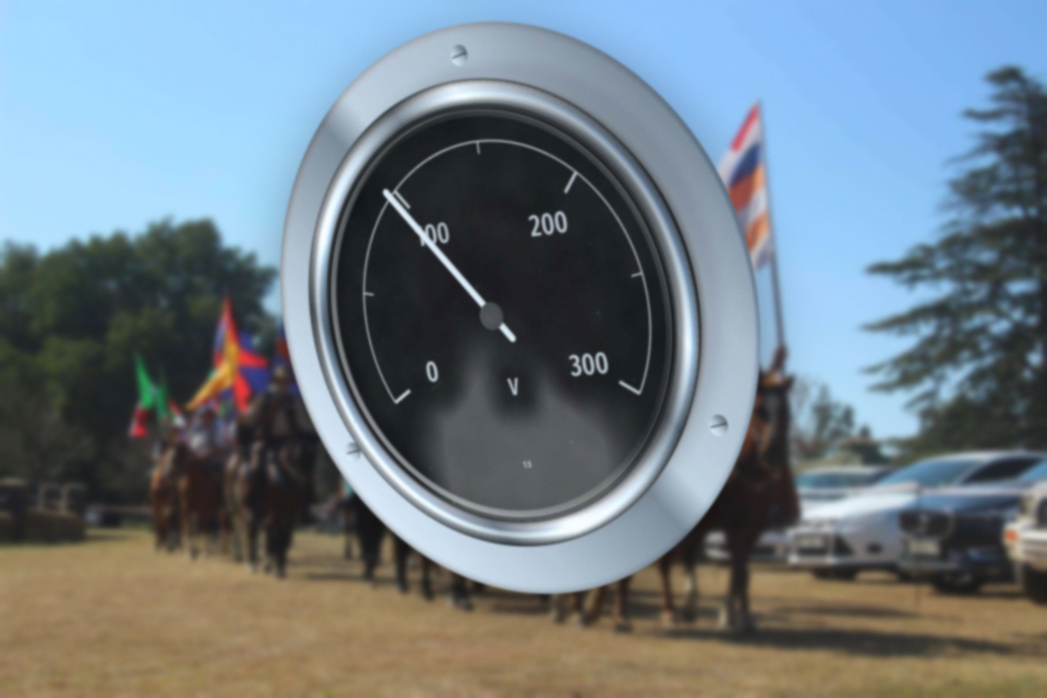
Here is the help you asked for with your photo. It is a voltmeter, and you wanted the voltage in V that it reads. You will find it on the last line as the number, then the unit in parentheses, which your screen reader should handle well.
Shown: 100 (V)
